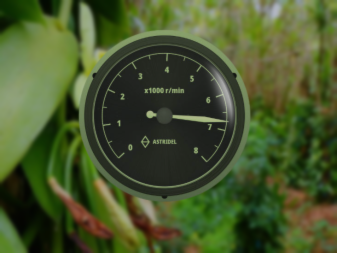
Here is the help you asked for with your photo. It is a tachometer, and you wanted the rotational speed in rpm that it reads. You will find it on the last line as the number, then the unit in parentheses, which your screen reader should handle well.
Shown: 6750 (rpm)
